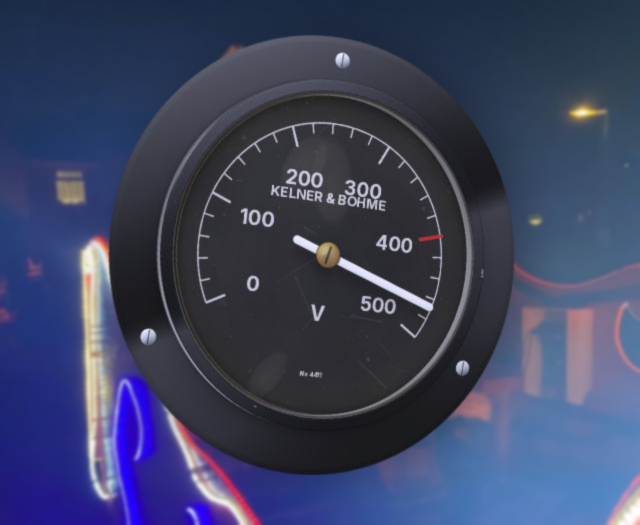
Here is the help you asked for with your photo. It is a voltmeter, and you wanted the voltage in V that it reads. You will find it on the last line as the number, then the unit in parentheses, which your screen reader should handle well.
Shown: 470 (V)
